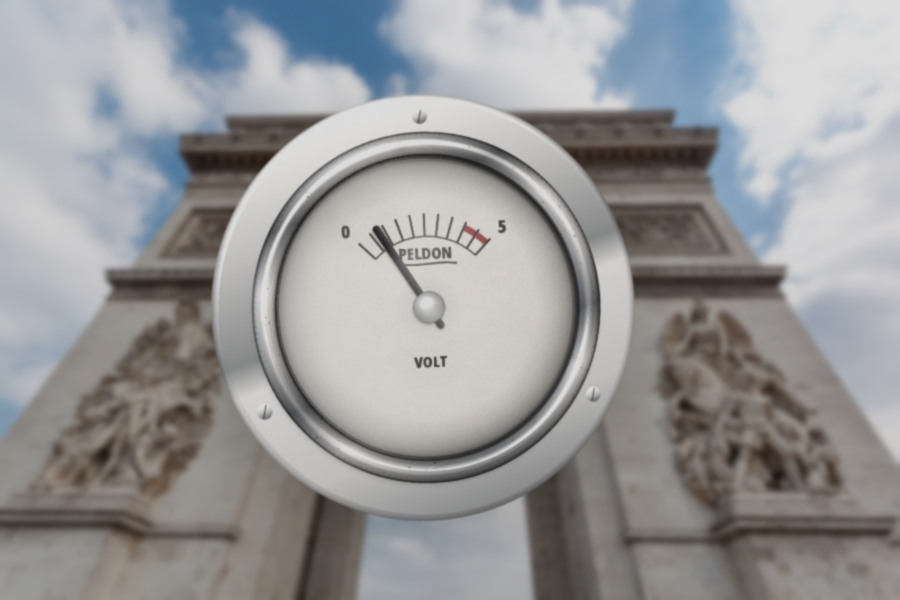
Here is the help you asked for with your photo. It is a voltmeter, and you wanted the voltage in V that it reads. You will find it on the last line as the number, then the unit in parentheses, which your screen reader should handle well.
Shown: 0.75 (V)
